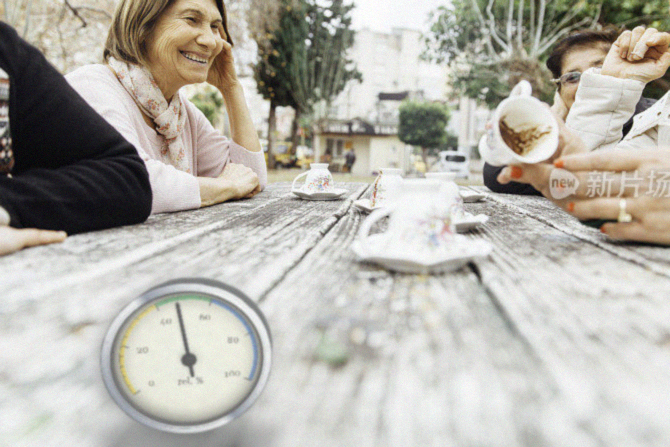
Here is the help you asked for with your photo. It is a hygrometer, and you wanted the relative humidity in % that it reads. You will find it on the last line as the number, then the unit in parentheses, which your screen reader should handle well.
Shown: 48 (%)
